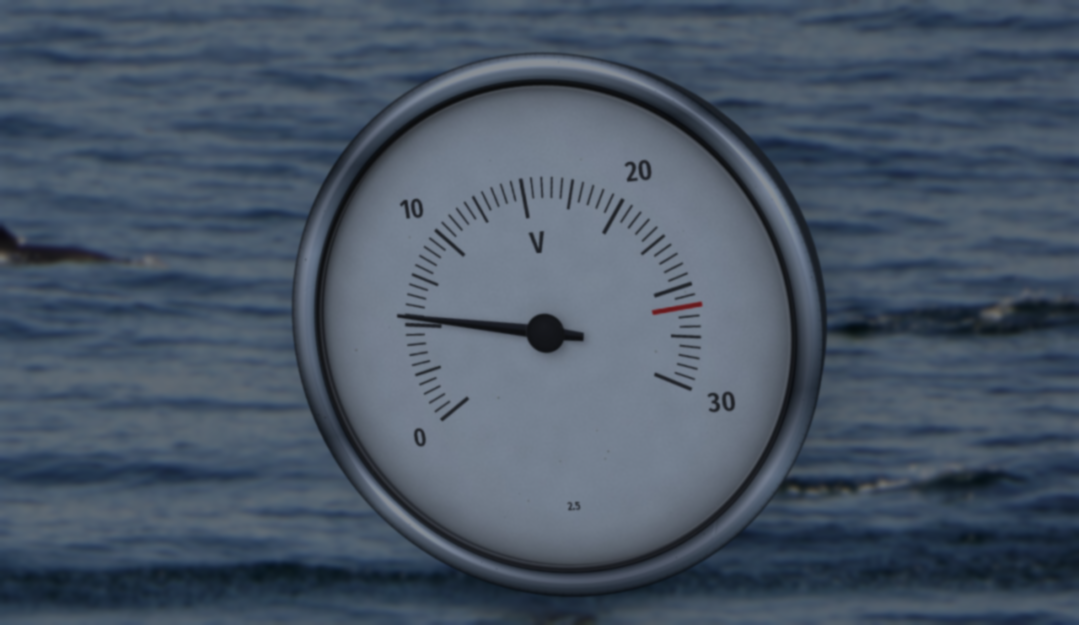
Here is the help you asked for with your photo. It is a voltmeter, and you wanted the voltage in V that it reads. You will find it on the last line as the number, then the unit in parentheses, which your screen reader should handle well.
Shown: 5.5 (V)
